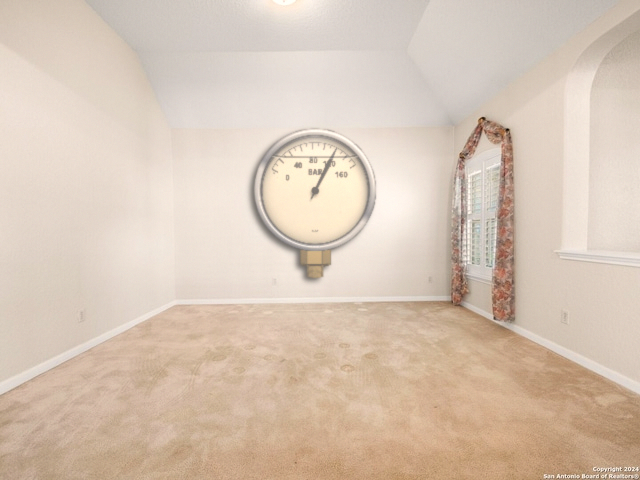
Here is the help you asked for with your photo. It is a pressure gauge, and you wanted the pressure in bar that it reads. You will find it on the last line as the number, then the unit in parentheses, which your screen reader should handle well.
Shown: 120 (bar)
